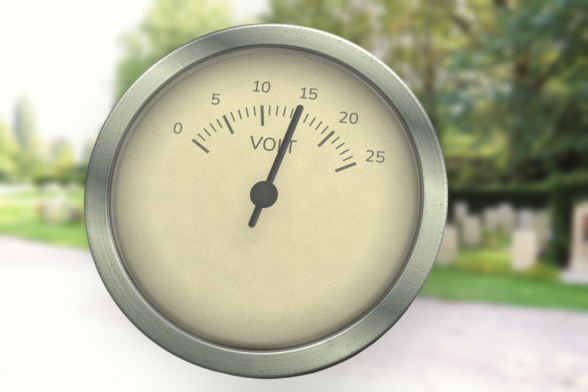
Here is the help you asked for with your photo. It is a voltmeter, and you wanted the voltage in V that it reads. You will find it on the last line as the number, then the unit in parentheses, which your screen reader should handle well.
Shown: 15 (V)
